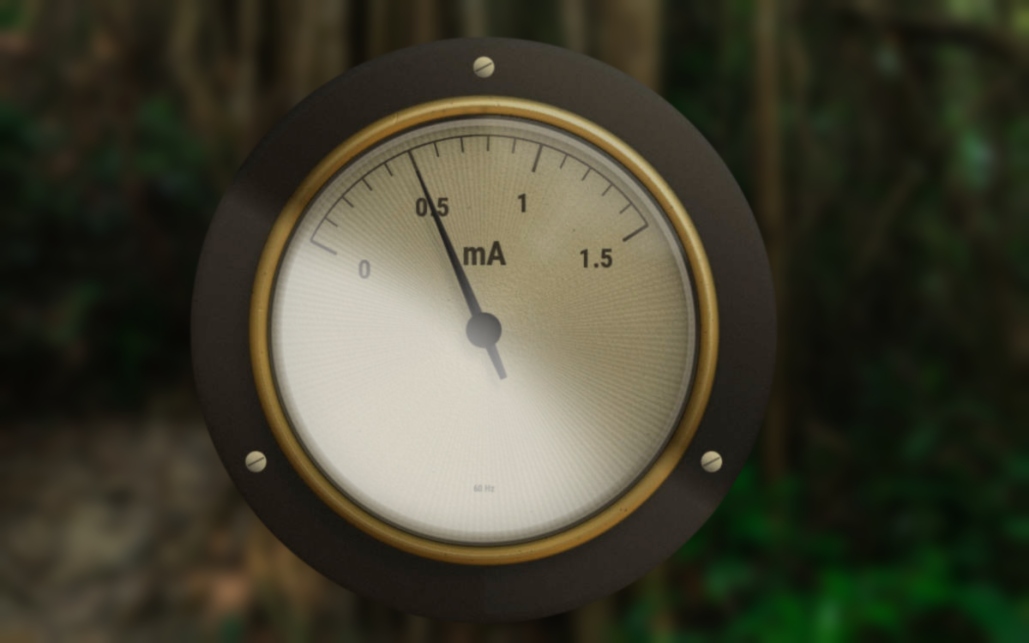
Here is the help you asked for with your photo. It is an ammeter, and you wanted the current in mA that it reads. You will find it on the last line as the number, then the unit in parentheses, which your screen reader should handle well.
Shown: 0.5 (mA)
